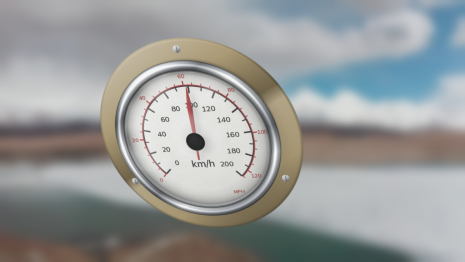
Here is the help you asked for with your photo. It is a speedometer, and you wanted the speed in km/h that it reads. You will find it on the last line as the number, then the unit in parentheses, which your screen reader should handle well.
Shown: 100 (km/h)
